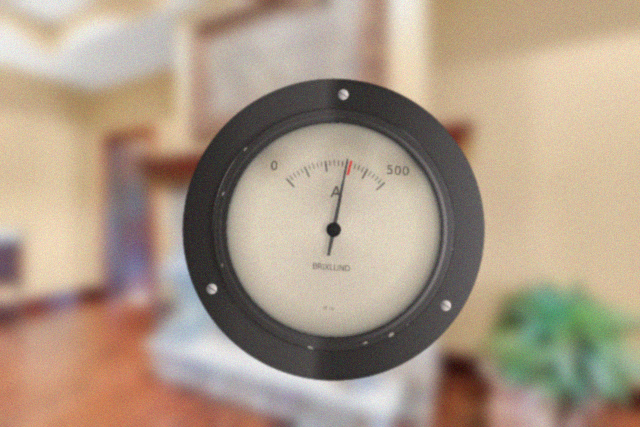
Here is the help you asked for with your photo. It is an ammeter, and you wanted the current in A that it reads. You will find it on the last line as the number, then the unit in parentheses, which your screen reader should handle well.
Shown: 300 (A)
